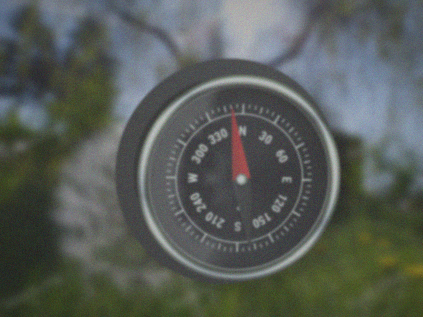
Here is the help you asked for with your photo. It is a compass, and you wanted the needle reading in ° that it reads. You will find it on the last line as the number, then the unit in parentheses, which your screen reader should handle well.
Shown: 350 (°)
